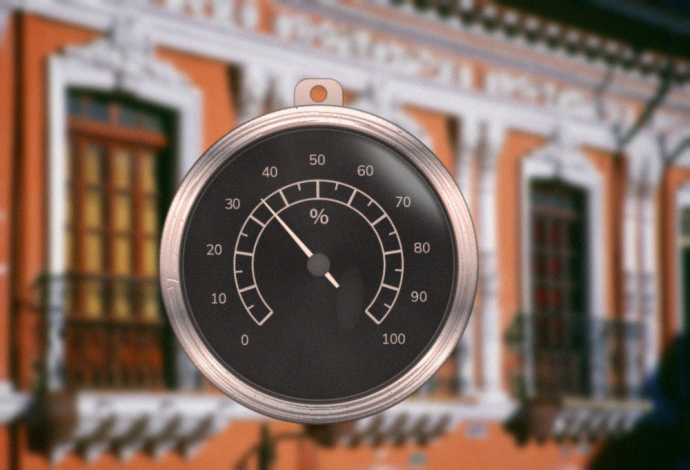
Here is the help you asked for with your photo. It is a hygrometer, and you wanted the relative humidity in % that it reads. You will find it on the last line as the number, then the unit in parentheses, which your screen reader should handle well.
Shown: 35 (%)
